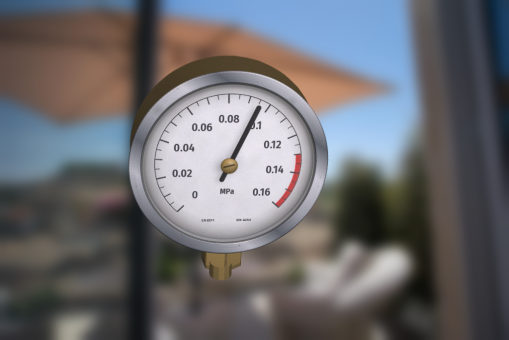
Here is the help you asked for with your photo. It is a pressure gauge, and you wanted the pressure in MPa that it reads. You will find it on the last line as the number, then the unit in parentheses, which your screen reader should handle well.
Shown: 0.095 (MPa)
